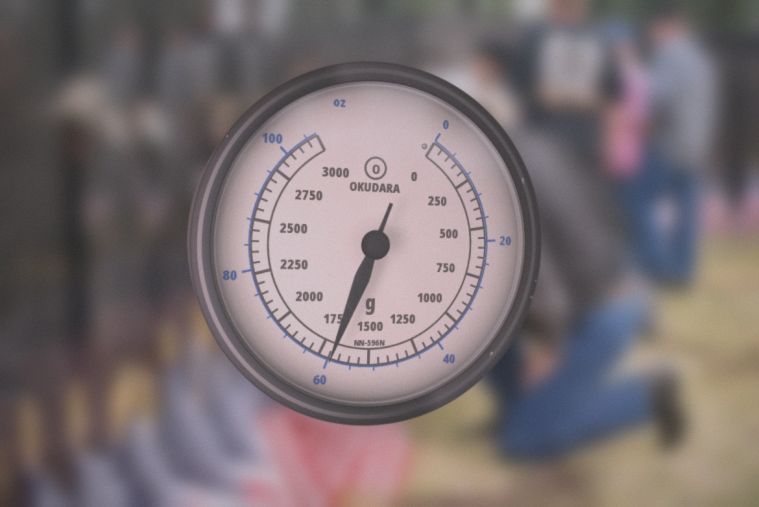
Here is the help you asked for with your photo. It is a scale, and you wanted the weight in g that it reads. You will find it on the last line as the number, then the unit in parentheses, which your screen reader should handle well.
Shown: 1700 (g)
